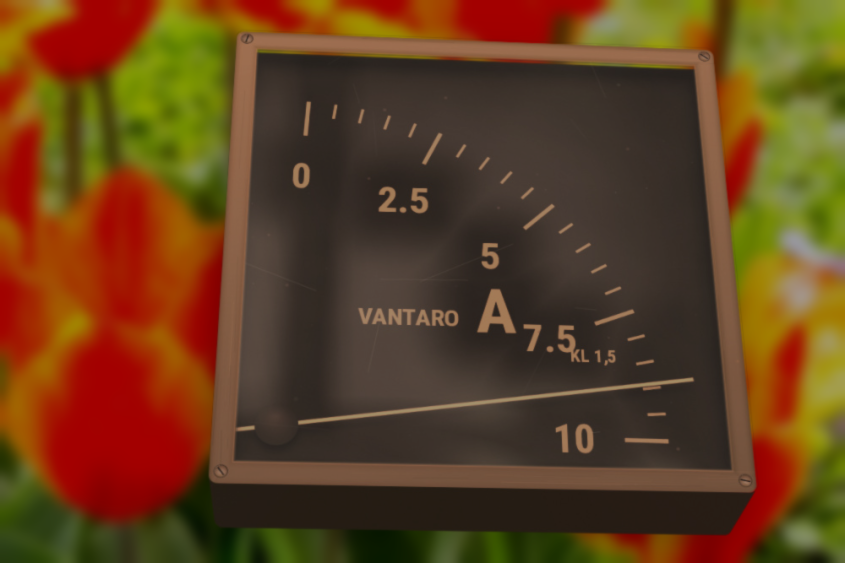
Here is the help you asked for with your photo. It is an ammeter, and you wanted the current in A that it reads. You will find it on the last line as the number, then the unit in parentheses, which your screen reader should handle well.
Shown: 9 (A)
